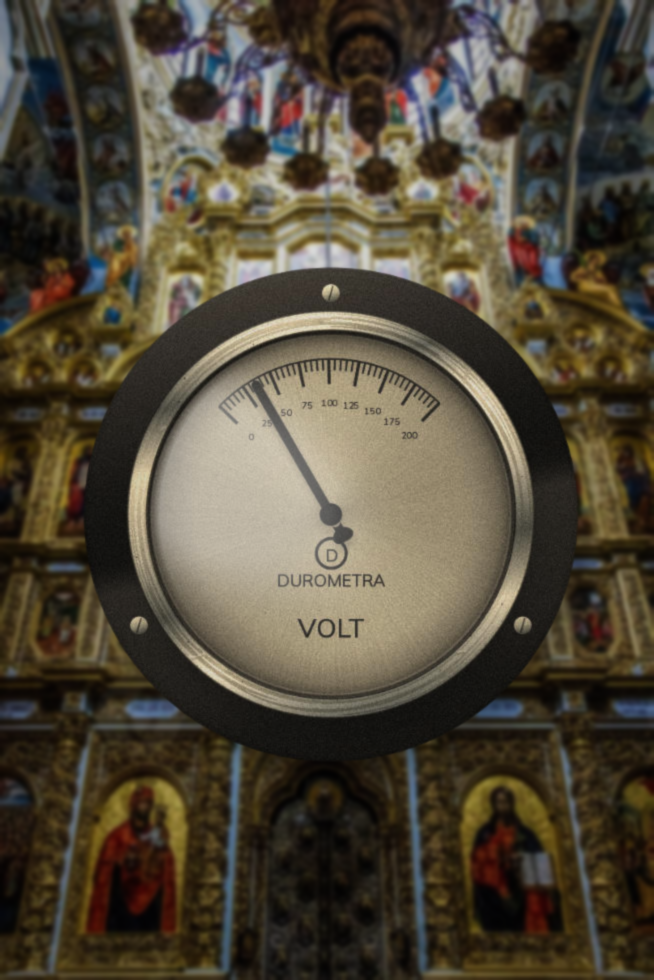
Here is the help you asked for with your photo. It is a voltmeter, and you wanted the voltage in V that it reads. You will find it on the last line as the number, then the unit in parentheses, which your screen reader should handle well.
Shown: 35 (V)
